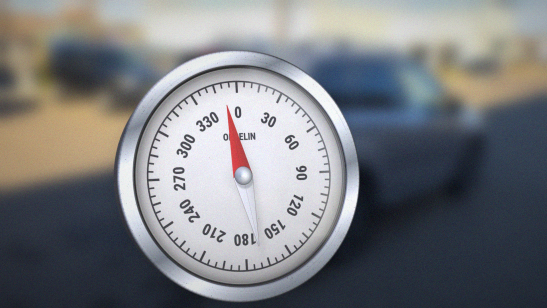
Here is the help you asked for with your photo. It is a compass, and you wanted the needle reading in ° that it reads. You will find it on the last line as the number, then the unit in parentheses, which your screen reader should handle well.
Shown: 350 (°)
